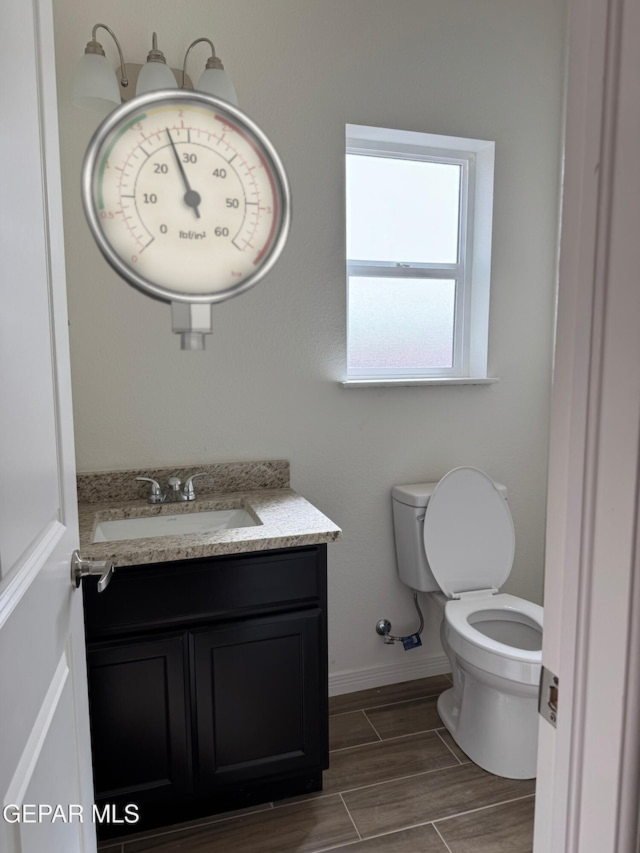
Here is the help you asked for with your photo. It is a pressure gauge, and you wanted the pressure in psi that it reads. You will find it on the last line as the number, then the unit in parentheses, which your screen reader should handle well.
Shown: 26 (psi)
